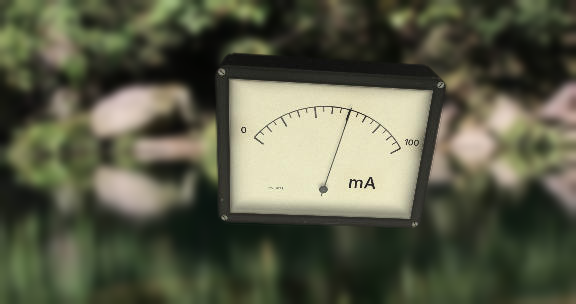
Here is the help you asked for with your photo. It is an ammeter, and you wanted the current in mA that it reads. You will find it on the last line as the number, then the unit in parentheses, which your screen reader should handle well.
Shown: 60 (mA)
